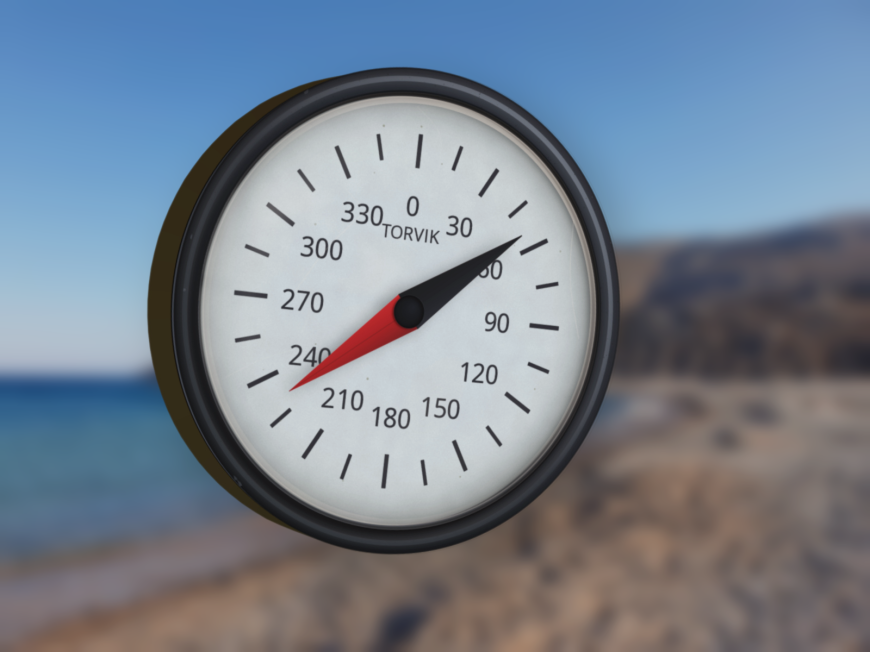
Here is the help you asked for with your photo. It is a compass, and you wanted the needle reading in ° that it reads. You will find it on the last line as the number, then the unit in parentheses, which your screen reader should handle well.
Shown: 232.5 (°)
